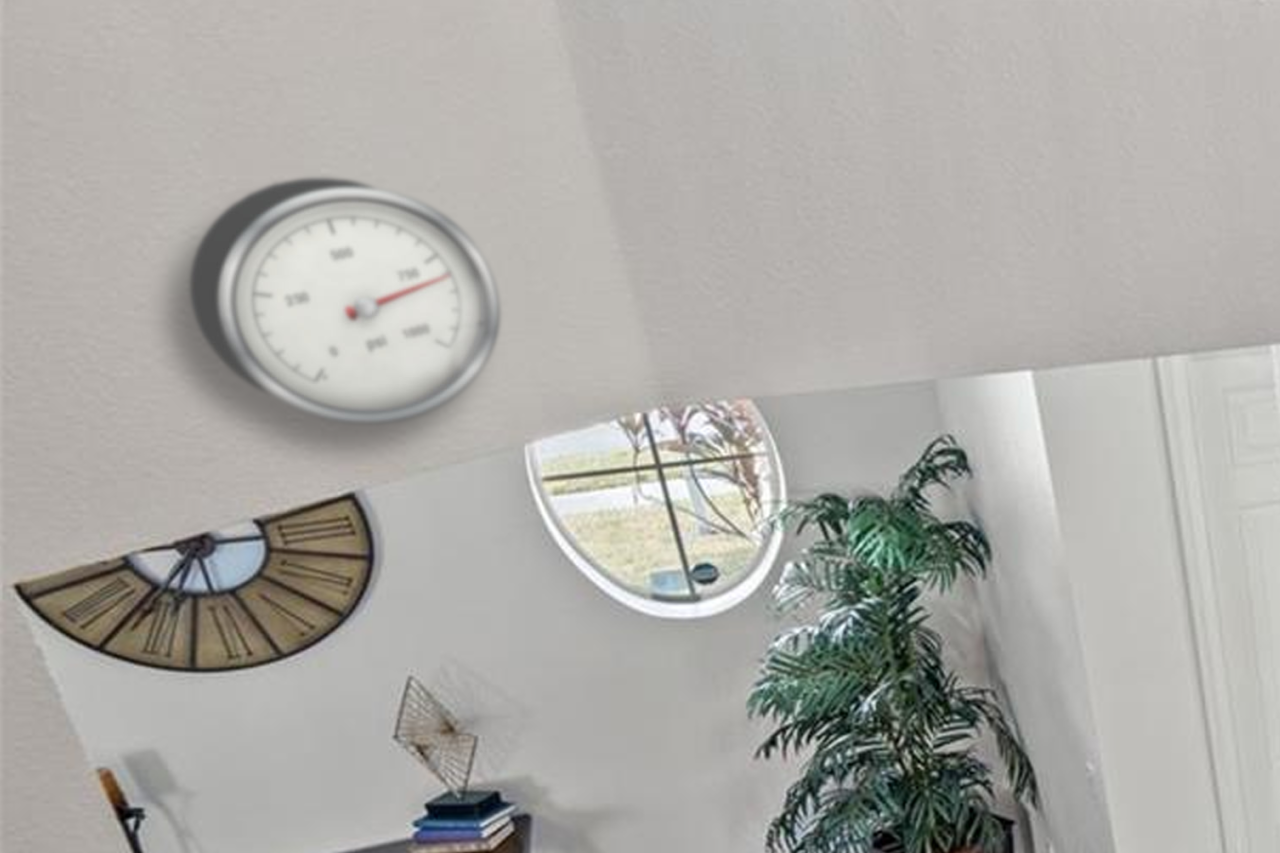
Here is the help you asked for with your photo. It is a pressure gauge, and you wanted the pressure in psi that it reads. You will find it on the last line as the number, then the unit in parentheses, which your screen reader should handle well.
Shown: 800 (psi)
